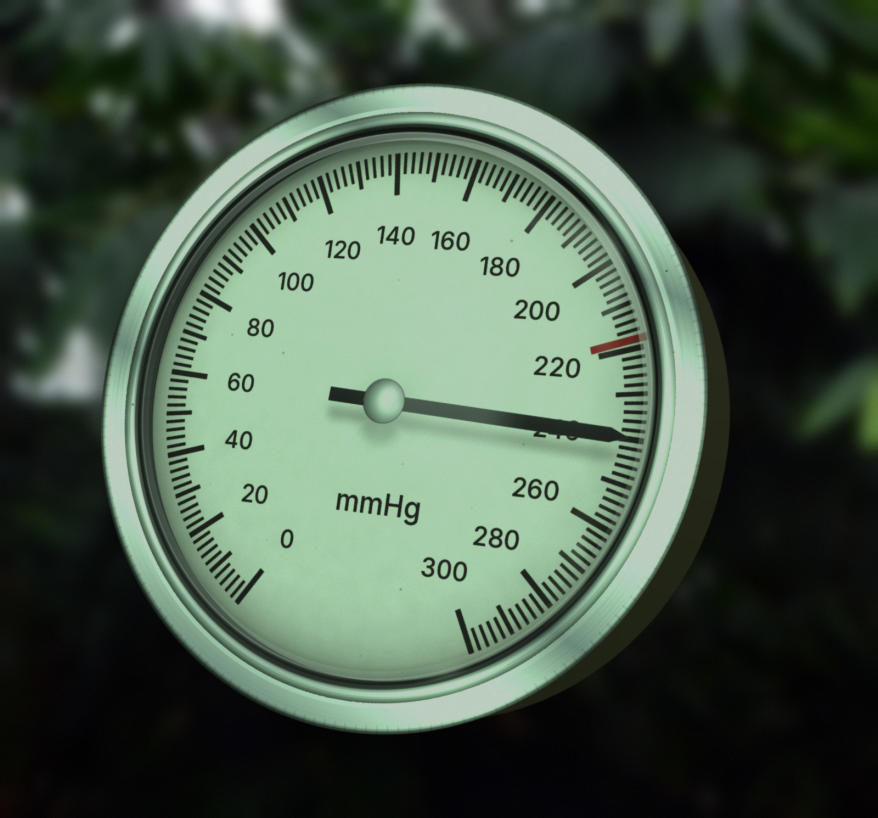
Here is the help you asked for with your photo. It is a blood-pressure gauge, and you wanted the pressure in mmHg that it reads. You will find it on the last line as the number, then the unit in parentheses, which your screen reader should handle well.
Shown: 240 (mmHg)
